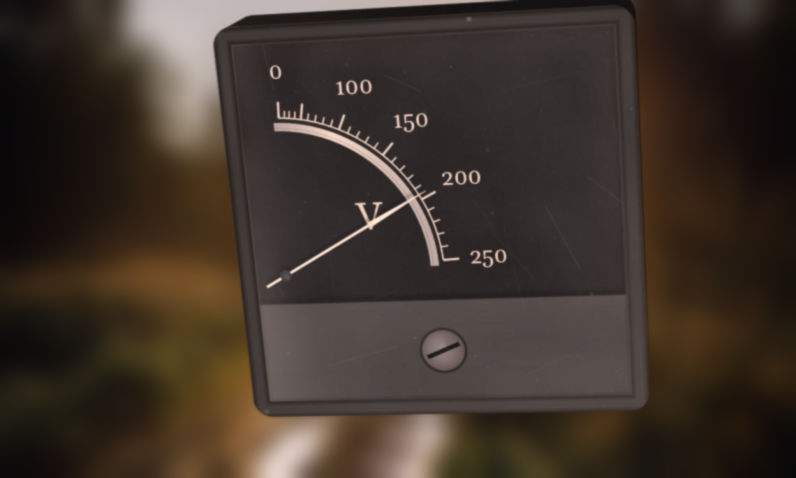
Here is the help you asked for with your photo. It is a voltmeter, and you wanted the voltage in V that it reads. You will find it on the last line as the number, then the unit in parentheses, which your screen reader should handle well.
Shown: 195 (V)
